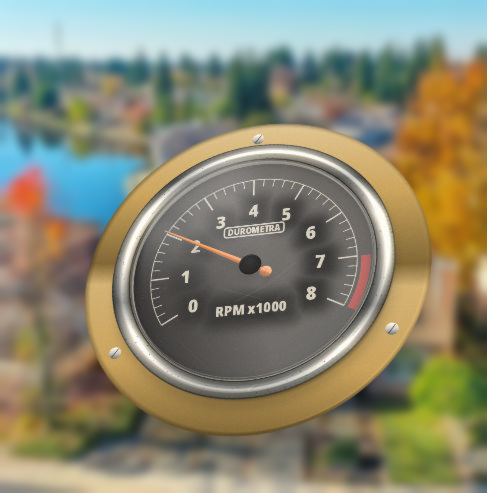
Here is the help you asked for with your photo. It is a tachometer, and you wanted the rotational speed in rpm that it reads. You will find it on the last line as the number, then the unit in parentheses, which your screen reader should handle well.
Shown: 2000 (rpm)
